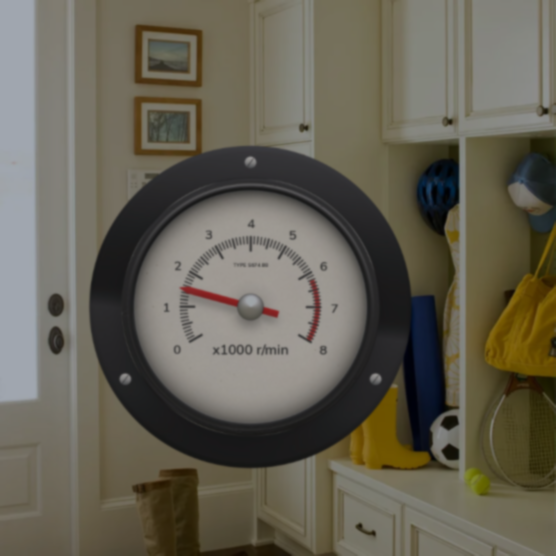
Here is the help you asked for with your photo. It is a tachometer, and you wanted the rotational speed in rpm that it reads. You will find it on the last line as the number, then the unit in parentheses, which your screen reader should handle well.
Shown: 1500 (rpm)
